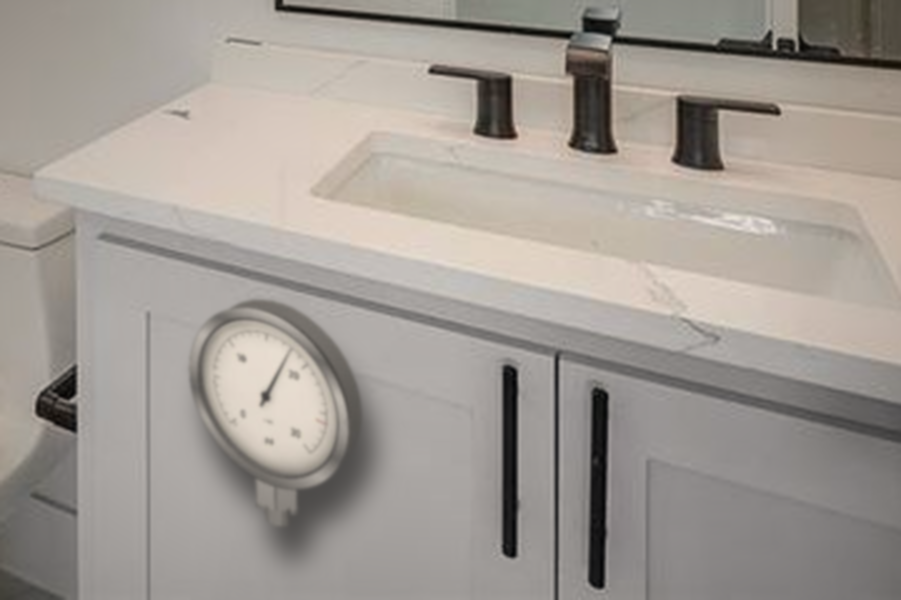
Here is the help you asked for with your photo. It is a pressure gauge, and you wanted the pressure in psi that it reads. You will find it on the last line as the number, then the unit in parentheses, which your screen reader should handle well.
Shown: 18 (psi)
